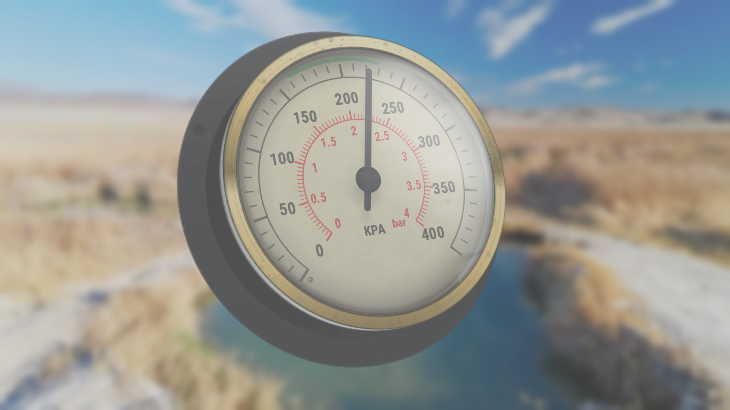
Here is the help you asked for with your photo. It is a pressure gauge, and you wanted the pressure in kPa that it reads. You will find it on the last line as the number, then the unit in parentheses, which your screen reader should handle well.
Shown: 220 (kPa)
